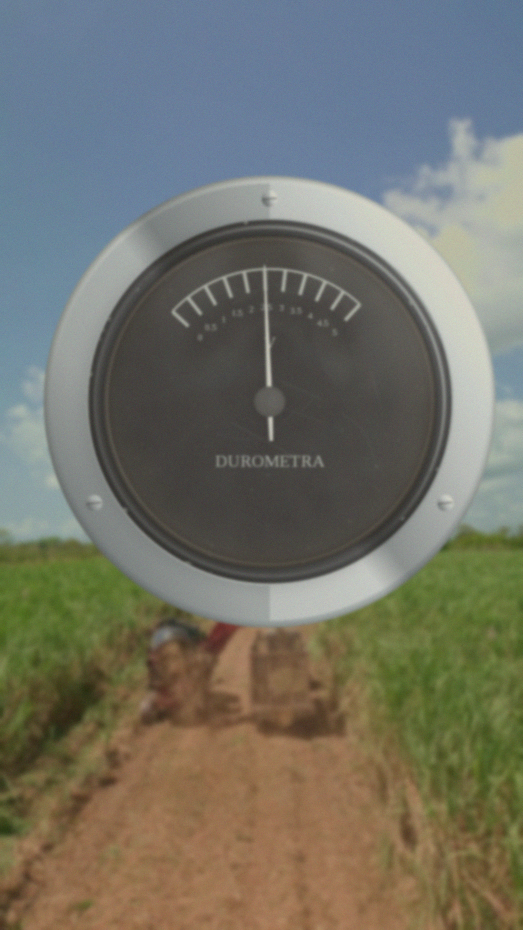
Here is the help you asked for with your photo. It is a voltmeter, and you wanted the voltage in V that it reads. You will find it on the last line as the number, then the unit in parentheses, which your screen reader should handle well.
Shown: 2.5 (V)
